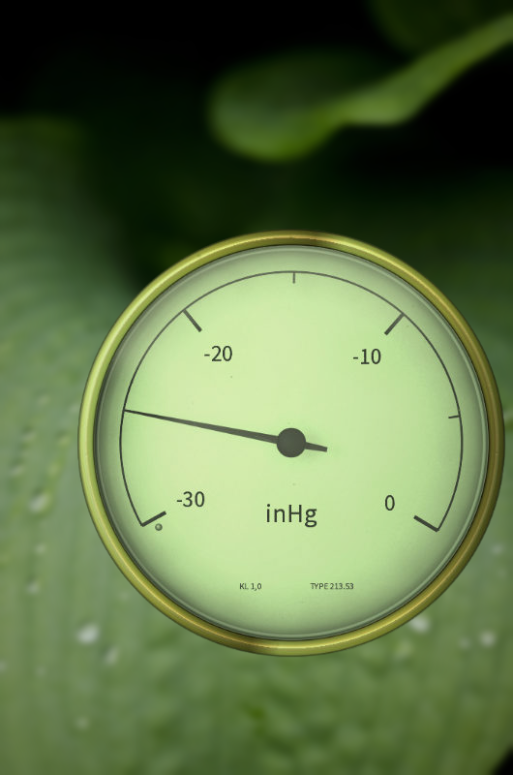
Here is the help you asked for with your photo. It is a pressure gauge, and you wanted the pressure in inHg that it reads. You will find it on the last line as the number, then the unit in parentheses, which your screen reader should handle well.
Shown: -25 (inHg)
